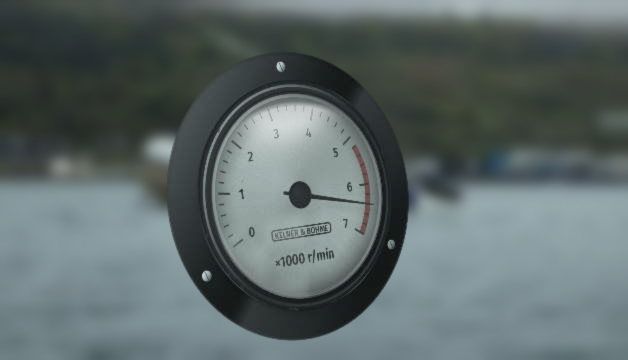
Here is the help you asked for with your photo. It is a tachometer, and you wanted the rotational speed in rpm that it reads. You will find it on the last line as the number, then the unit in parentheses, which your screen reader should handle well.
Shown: 6400 (rpm)
